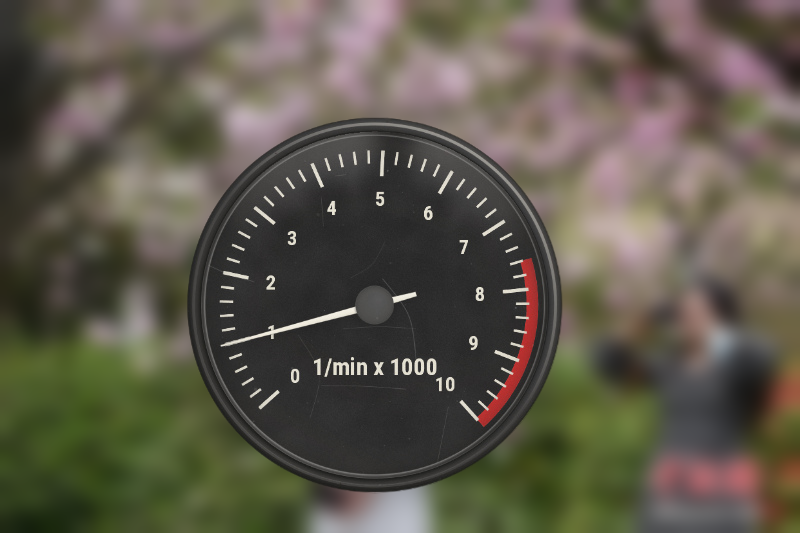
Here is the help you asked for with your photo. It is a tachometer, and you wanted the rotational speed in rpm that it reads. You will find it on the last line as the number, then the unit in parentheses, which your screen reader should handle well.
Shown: 1000 (rpm)
